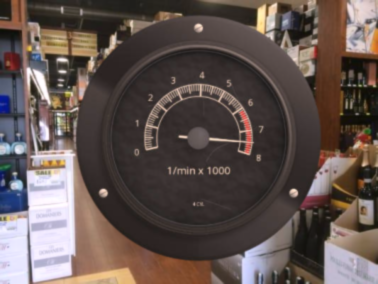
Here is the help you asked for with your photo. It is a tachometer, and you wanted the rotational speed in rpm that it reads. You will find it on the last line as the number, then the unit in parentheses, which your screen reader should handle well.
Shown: 7500 (rpm)
